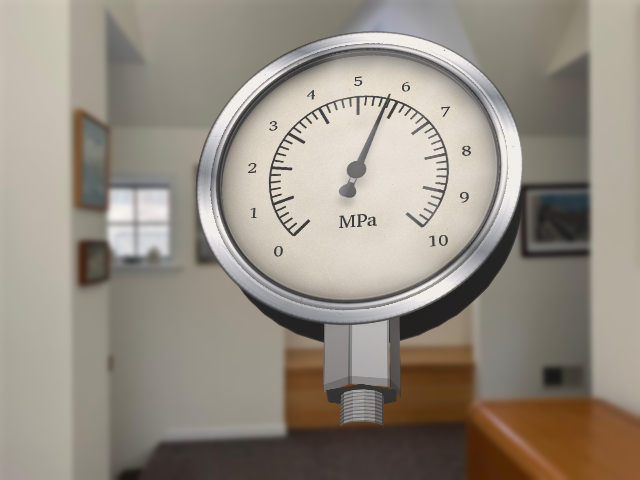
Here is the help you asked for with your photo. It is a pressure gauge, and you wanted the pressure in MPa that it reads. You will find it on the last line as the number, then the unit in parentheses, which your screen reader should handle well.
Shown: 5.8 (MPa)
